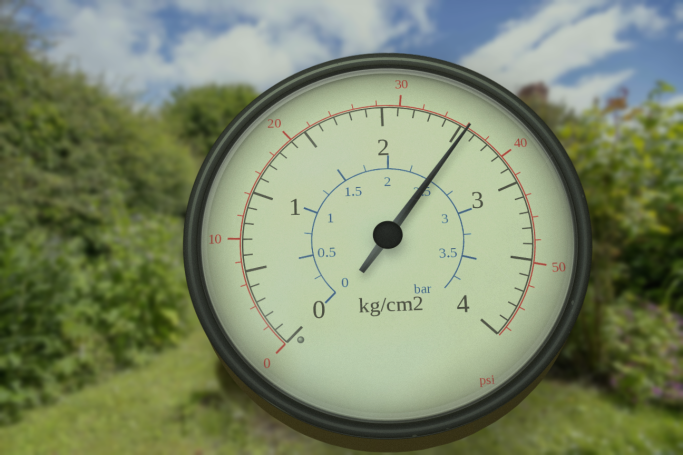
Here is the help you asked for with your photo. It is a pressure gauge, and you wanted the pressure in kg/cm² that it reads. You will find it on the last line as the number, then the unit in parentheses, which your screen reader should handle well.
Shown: 2.55 (kg/cm²)
